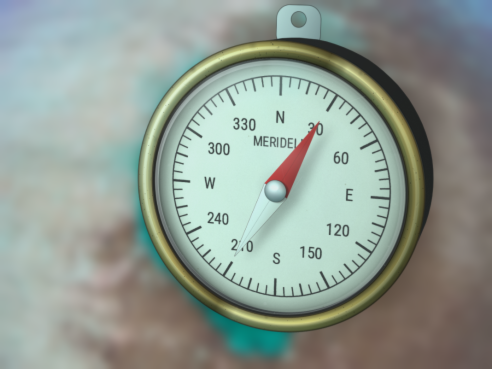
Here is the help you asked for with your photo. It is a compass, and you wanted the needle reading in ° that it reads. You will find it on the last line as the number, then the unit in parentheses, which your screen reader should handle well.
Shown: 30 (°)
